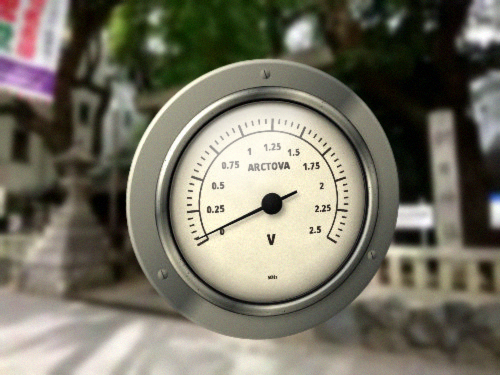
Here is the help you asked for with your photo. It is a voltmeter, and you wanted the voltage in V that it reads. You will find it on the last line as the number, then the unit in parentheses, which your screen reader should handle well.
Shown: 0.05 (V)
